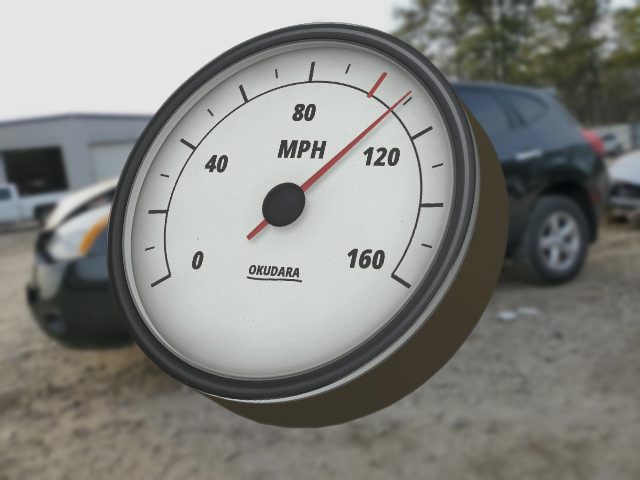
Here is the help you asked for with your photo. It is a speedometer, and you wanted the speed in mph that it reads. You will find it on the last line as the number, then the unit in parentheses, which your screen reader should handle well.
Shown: 110 (mph)
